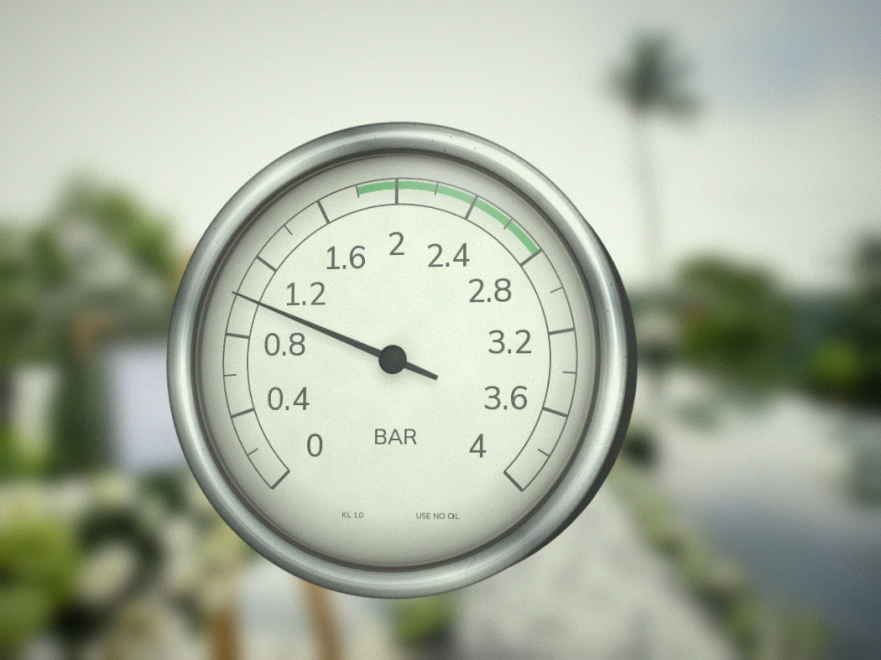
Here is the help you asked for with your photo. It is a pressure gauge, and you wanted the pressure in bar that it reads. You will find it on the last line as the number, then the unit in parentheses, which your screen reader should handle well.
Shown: 1 (bar)
